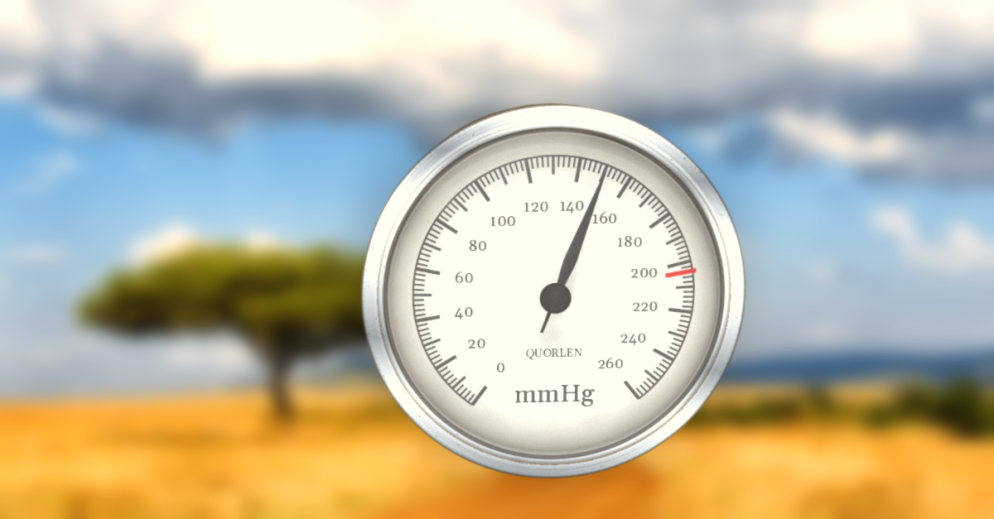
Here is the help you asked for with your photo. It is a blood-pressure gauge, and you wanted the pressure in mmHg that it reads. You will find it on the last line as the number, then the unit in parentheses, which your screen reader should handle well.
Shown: 150 (mmHg)
